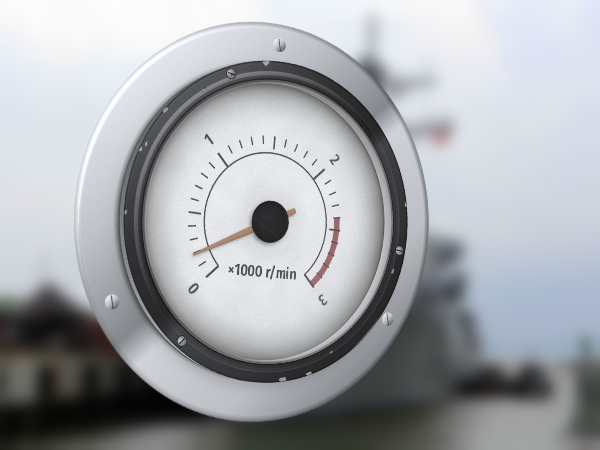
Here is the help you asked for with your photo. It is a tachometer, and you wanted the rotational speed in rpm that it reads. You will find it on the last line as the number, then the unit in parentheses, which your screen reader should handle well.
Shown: 200 (rpm)
